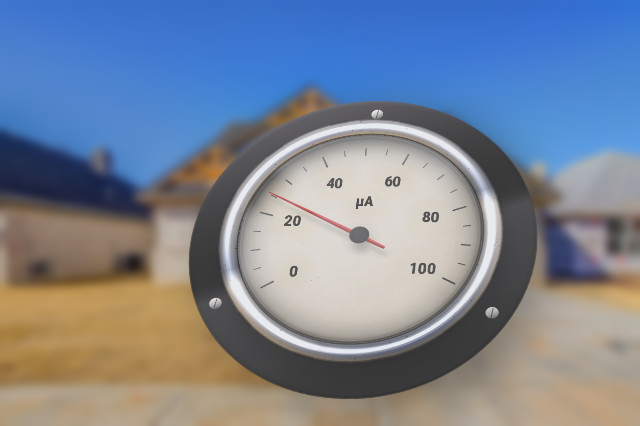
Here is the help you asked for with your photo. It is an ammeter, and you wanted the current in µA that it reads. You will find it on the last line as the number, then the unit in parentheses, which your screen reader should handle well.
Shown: 25 (µA)
